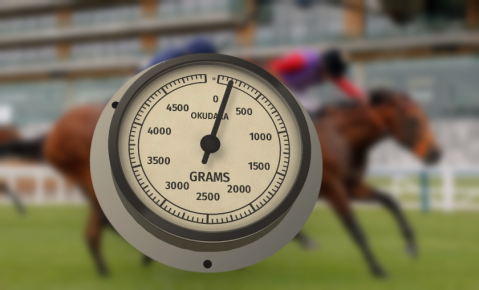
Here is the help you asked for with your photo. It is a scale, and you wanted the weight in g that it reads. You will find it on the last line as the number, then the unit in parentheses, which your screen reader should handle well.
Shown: 150 (g)
